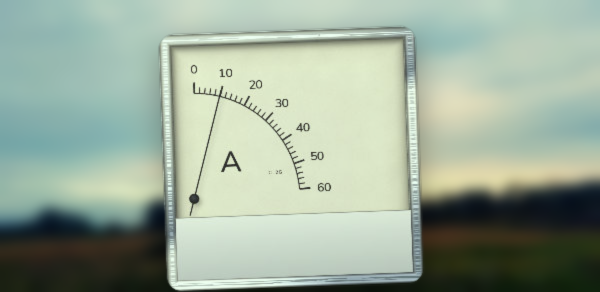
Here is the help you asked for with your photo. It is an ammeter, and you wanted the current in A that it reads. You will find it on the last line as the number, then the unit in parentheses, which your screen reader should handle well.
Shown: 10 (A)
